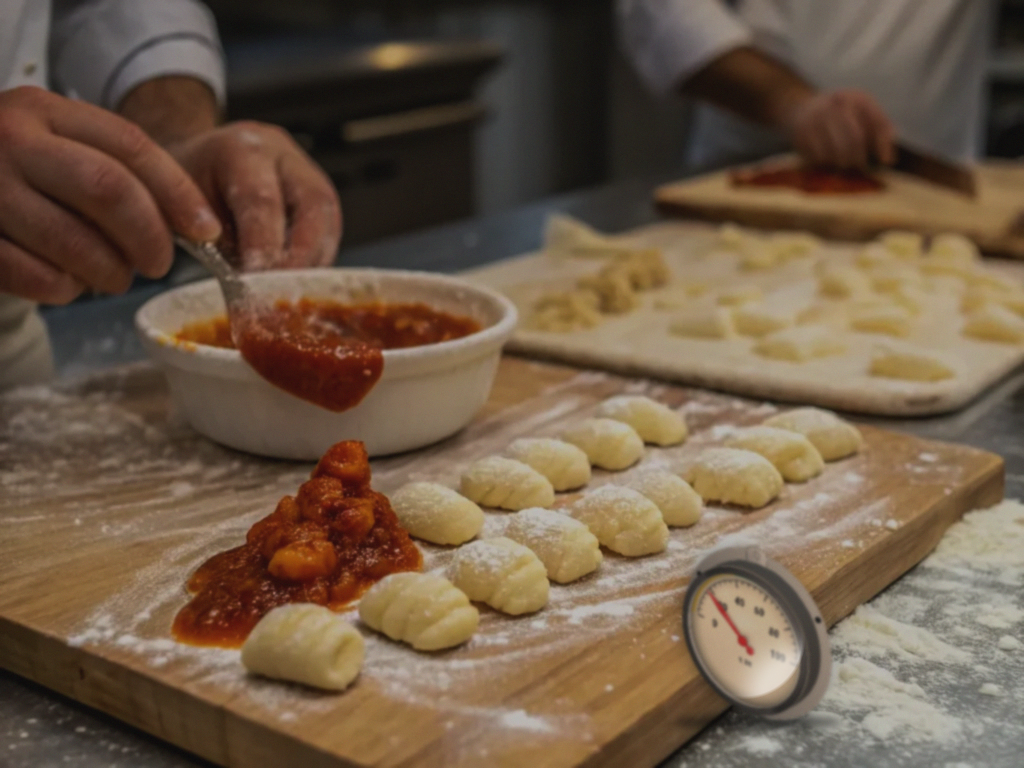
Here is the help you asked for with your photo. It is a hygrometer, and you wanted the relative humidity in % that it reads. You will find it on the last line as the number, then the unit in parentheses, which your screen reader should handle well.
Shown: 20 (%)
